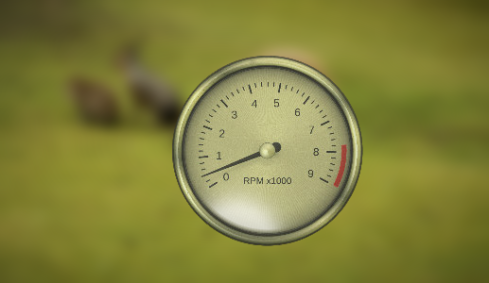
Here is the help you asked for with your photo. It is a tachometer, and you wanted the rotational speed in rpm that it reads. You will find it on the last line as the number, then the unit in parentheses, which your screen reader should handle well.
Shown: 400 (rpm)
